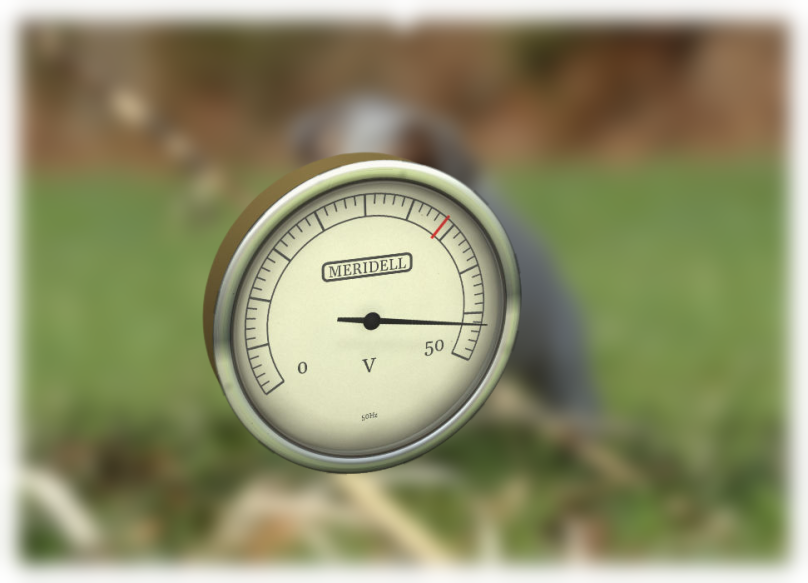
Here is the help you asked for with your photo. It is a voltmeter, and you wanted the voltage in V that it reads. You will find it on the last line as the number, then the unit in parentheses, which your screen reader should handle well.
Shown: 46 (V)
